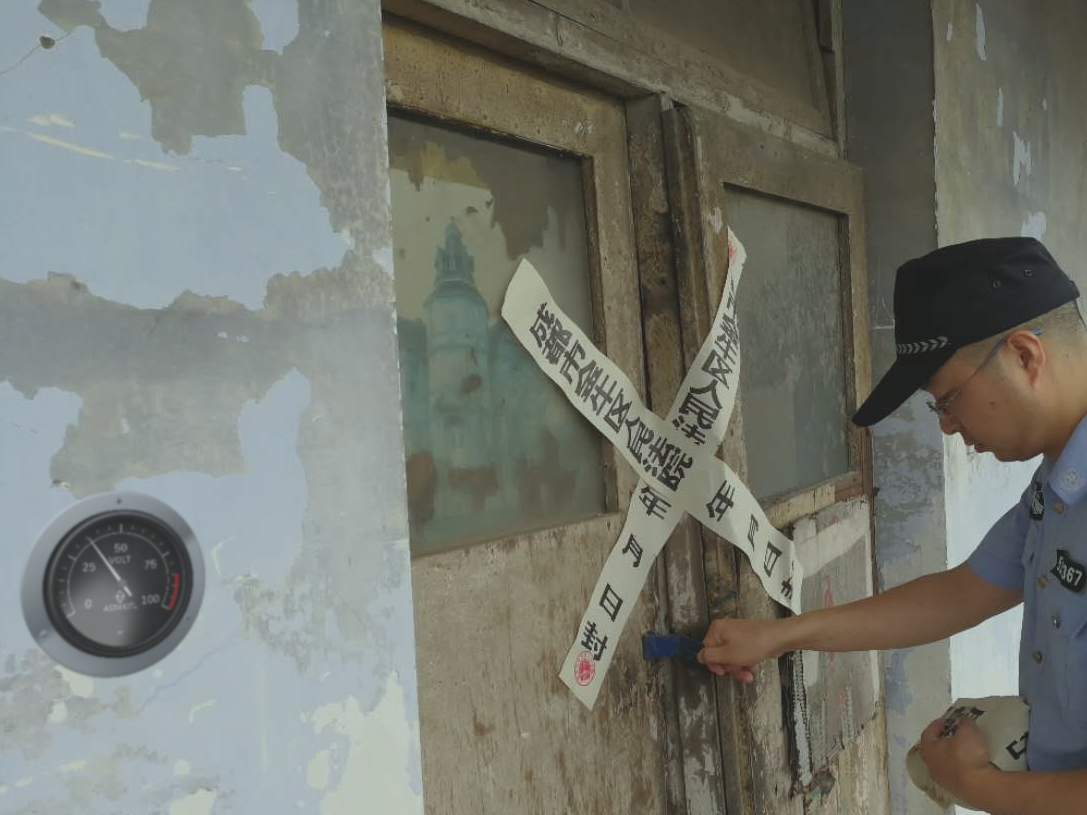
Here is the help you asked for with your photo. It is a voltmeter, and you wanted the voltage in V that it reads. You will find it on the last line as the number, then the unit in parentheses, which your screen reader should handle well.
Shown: 35 (V)
